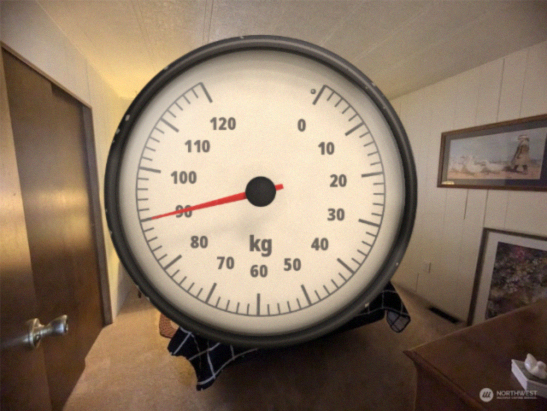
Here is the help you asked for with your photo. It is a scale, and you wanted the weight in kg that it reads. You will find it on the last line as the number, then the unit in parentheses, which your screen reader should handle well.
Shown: 90 (kg)
